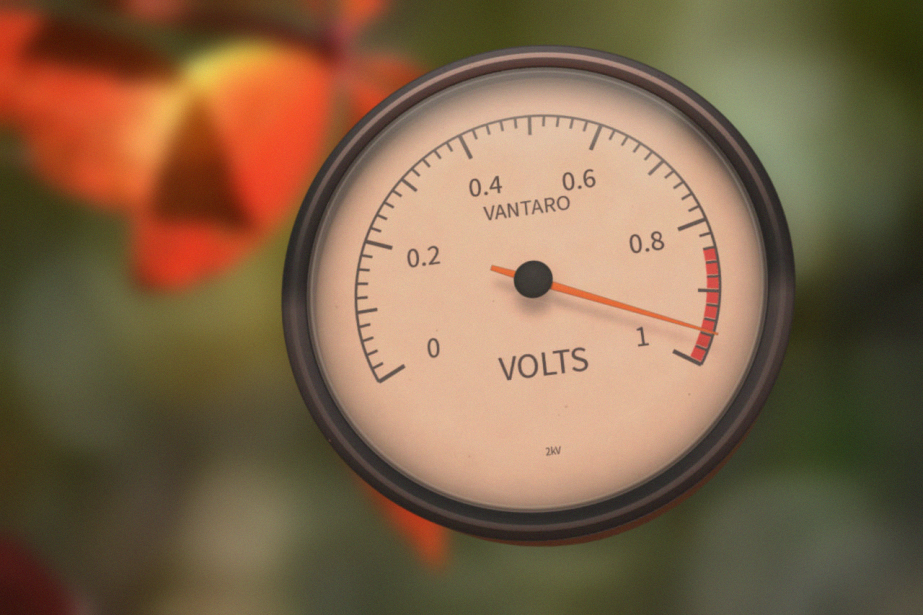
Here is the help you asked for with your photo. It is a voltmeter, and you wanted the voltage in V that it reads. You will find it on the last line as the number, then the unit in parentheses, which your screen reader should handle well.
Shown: 0.96 (V)
